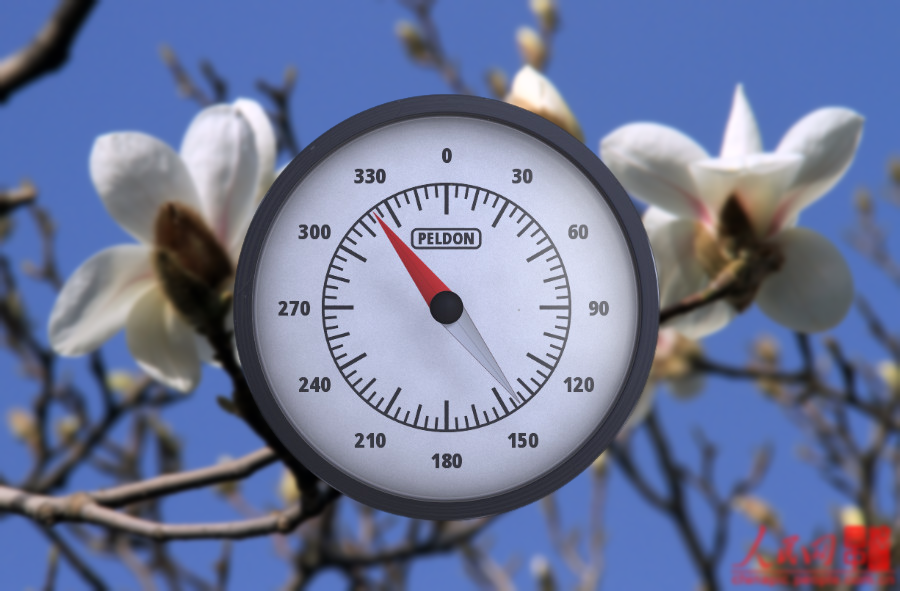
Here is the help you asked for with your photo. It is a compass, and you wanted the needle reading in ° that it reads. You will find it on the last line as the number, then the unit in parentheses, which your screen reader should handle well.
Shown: 322.5 (°)
